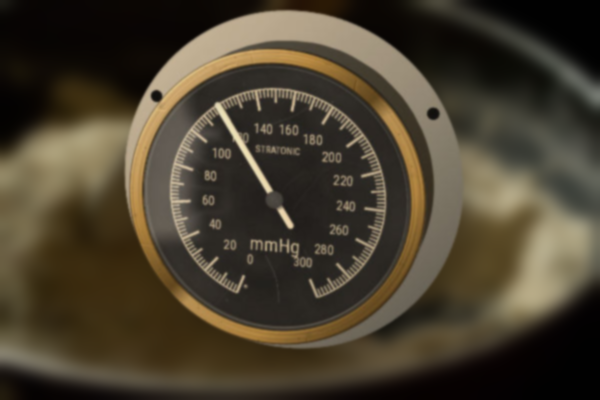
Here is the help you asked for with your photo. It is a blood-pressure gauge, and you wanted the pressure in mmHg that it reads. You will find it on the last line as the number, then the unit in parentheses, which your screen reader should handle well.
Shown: 120 (mmHg)
